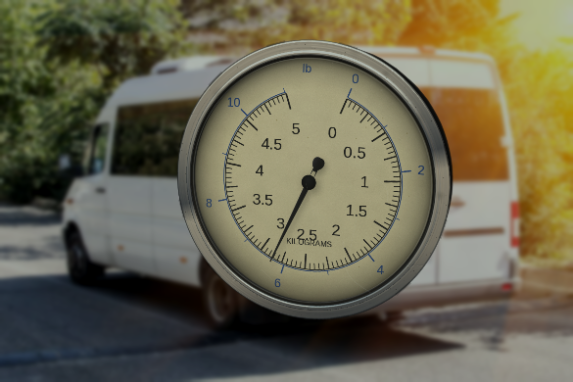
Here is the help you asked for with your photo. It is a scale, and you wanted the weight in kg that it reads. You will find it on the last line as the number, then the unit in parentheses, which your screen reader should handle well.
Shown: 2.85 (kg)
